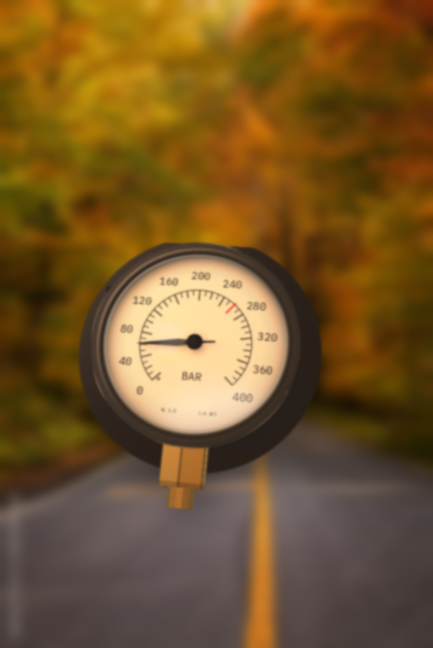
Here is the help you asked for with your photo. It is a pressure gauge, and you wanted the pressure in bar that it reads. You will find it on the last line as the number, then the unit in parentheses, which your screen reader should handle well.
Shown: 60 (bar)
